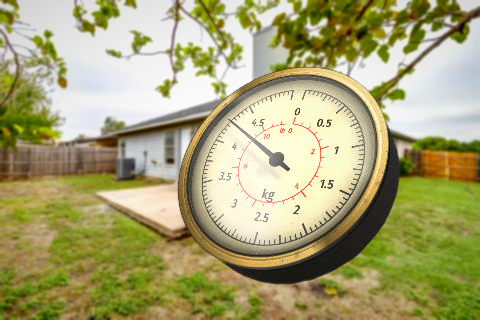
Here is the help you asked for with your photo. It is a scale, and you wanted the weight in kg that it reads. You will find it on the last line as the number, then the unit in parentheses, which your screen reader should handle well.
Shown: 4.25 (kg)
